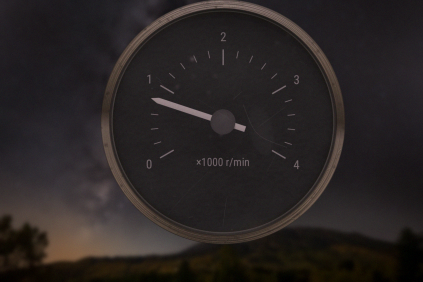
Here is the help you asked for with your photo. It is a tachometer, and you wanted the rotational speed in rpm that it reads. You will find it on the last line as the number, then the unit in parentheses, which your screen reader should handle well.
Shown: 800 (rpm)
